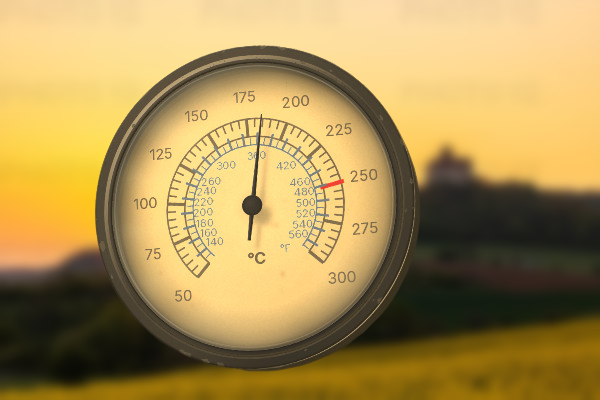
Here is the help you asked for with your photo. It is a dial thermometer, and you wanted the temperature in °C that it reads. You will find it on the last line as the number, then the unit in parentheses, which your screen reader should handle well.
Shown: 185 (°C)
